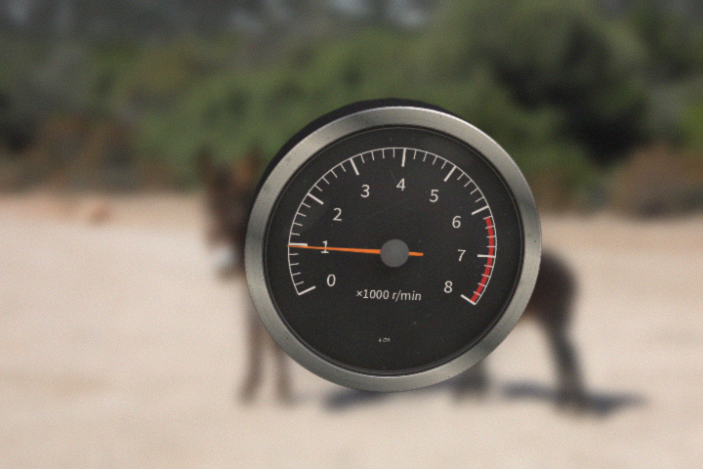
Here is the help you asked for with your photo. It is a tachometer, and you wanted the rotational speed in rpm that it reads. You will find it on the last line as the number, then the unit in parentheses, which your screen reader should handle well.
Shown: 1000 (rpm)
